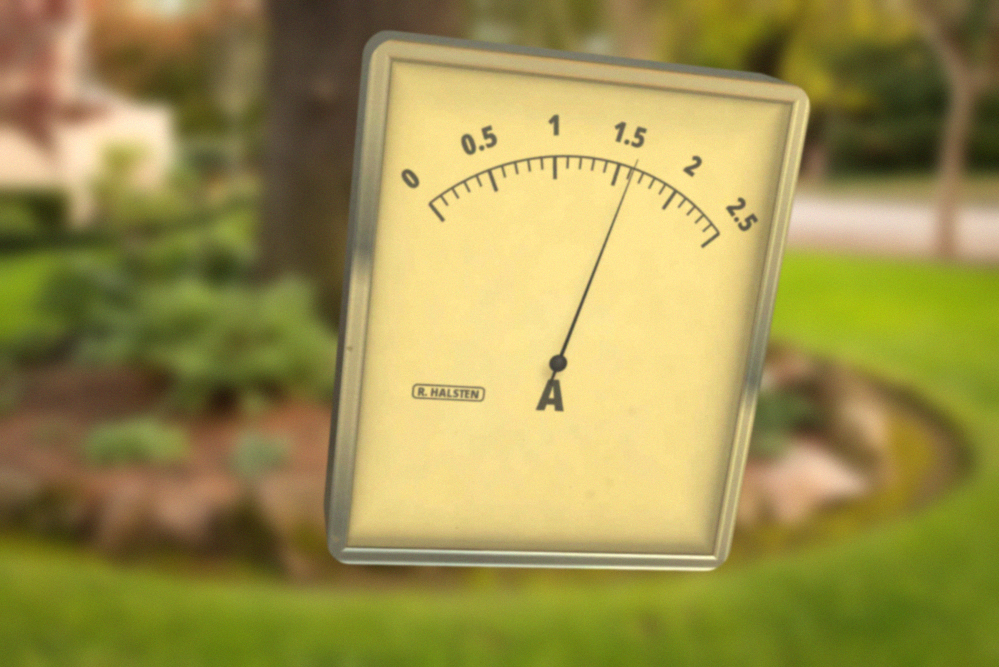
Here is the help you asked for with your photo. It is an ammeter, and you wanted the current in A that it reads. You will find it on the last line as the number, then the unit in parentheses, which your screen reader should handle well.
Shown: 1.6 (A)
